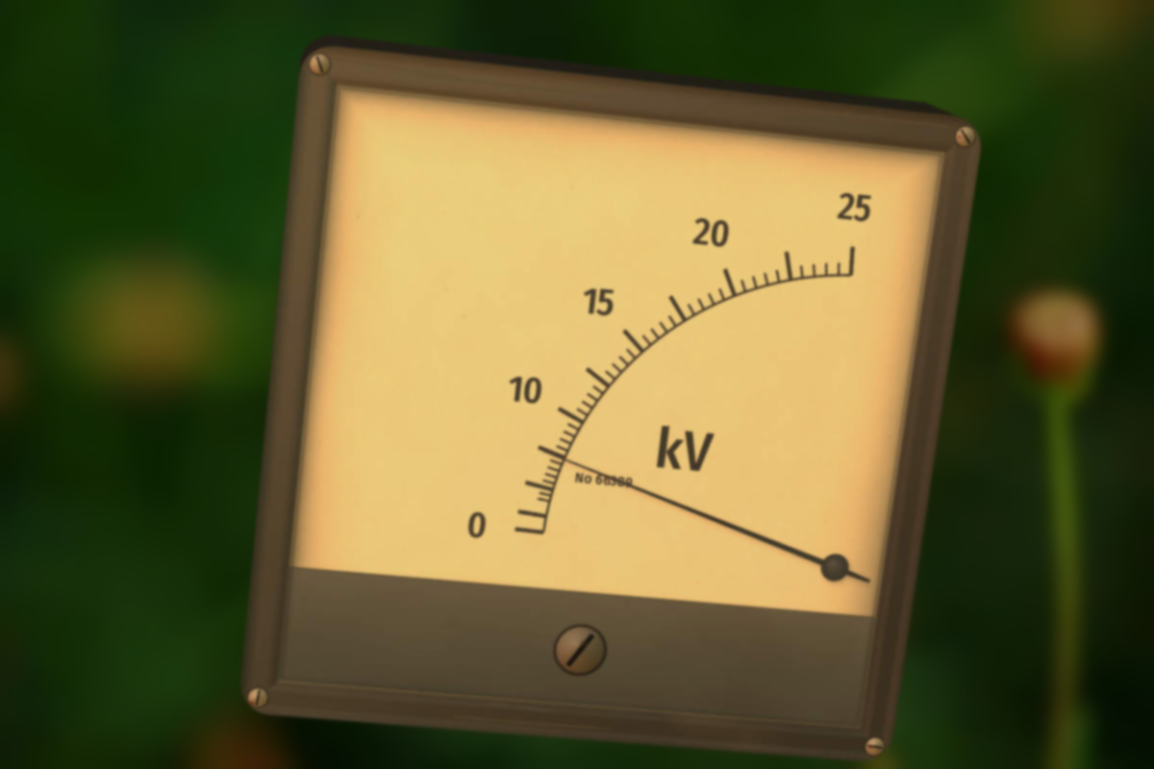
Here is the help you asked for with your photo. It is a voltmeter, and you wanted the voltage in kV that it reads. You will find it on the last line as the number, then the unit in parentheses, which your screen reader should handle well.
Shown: 7.5 (kV)
